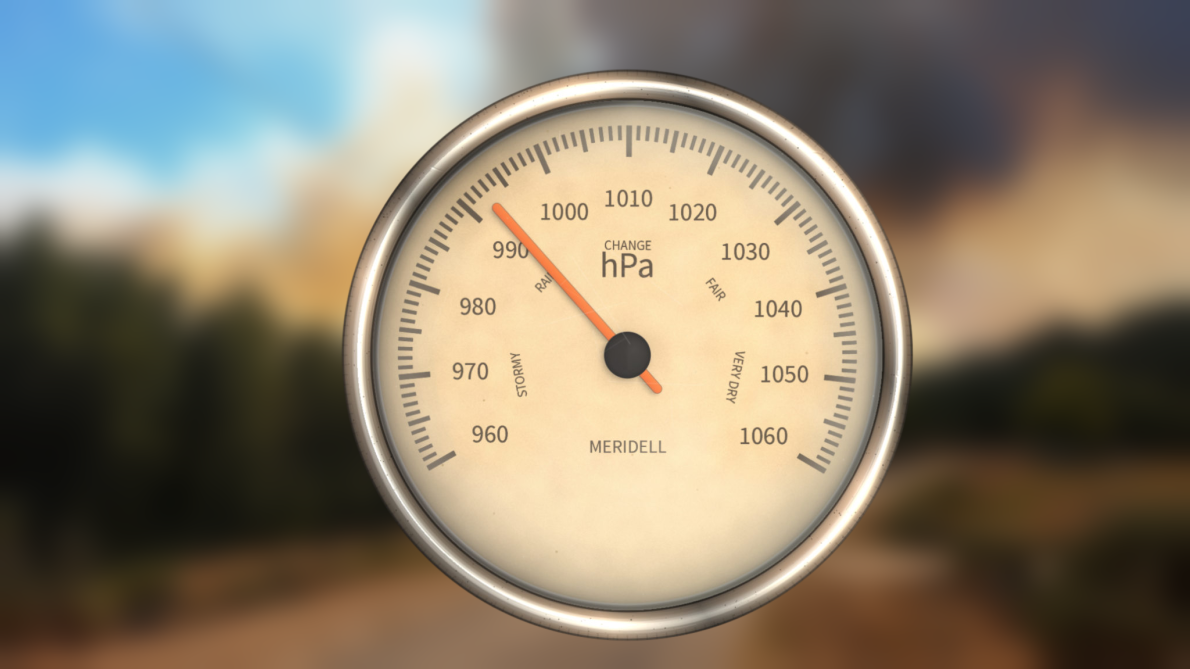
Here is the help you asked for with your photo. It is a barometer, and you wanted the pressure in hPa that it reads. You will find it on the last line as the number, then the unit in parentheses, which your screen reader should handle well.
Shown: 992.5 (hPa)
